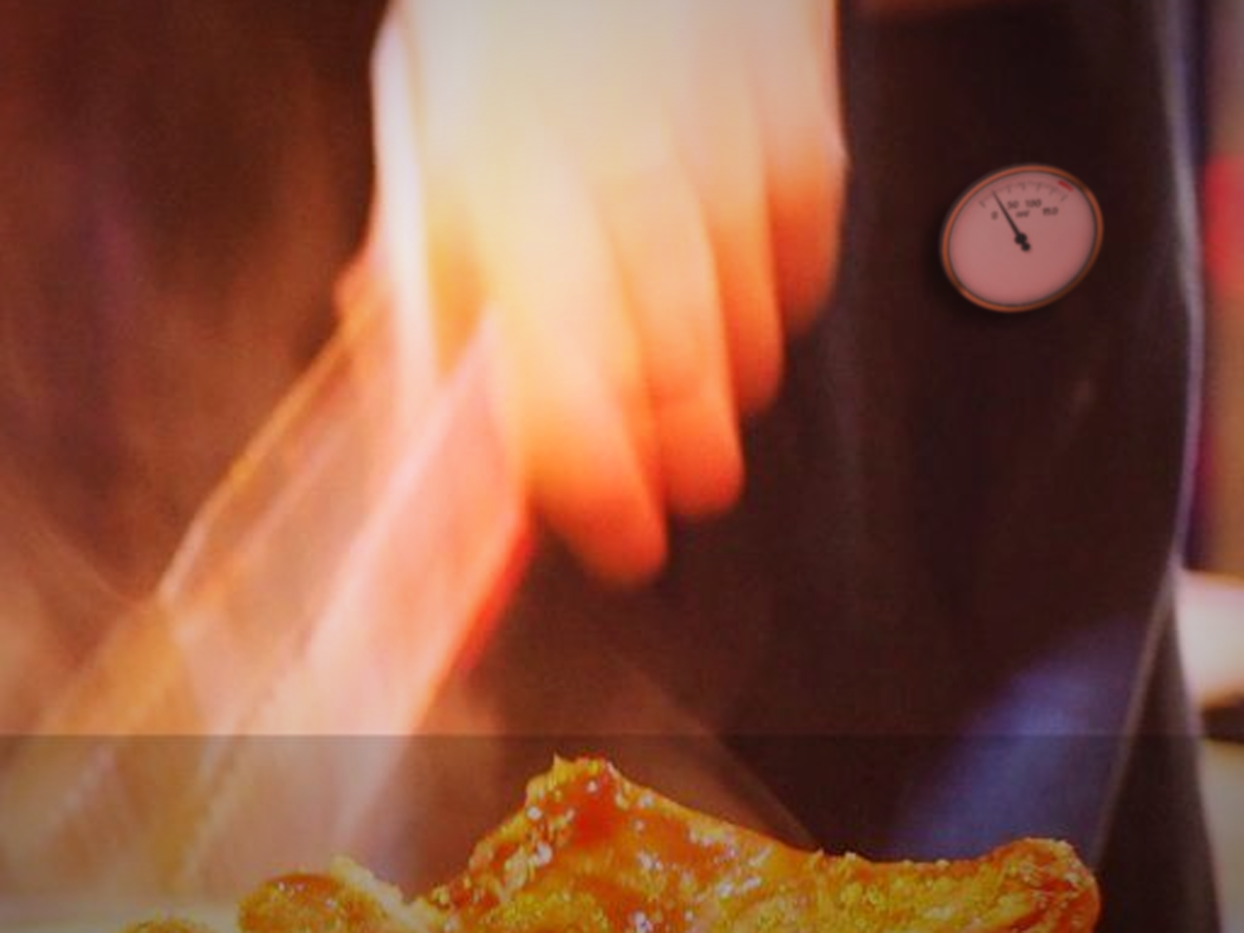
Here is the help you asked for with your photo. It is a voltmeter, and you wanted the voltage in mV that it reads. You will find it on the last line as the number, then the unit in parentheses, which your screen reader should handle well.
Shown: 25 (mV)
